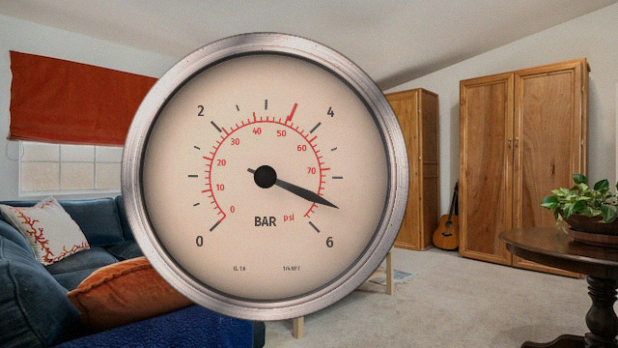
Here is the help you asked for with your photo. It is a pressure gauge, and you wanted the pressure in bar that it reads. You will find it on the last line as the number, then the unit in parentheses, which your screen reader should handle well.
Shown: 5.5 (bar)
